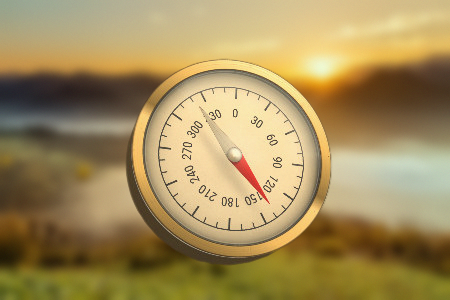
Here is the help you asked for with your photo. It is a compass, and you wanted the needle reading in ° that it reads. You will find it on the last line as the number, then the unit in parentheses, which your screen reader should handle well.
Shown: 140 (°)
